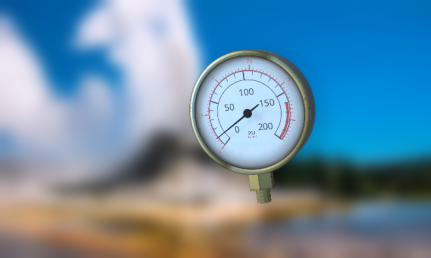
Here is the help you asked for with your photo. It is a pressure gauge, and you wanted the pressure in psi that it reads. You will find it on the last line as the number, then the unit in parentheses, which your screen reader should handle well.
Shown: 10 (psi)
